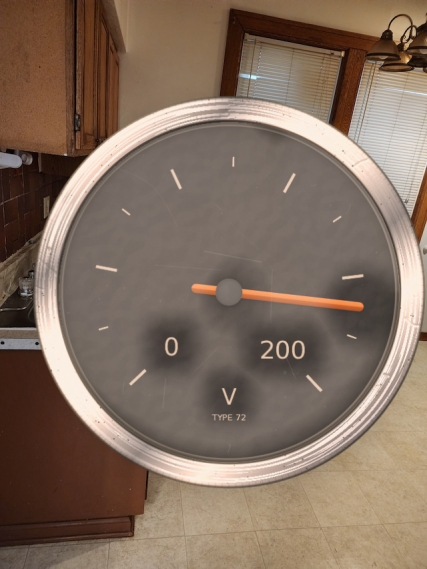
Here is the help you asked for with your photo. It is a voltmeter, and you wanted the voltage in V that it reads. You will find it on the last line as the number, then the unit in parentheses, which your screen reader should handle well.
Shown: 170 (V)
